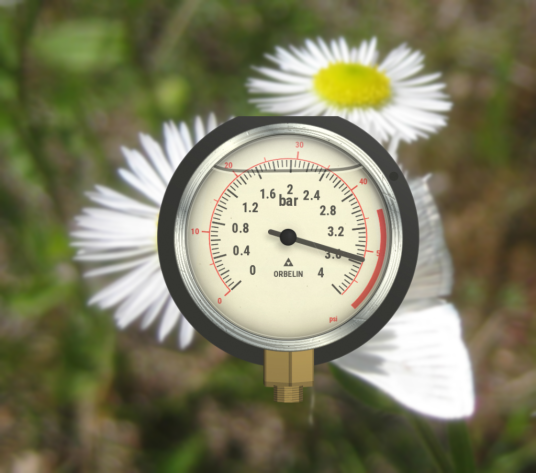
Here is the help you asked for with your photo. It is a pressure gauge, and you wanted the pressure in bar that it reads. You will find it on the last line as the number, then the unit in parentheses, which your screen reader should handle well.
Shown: 3.55 (bar)
